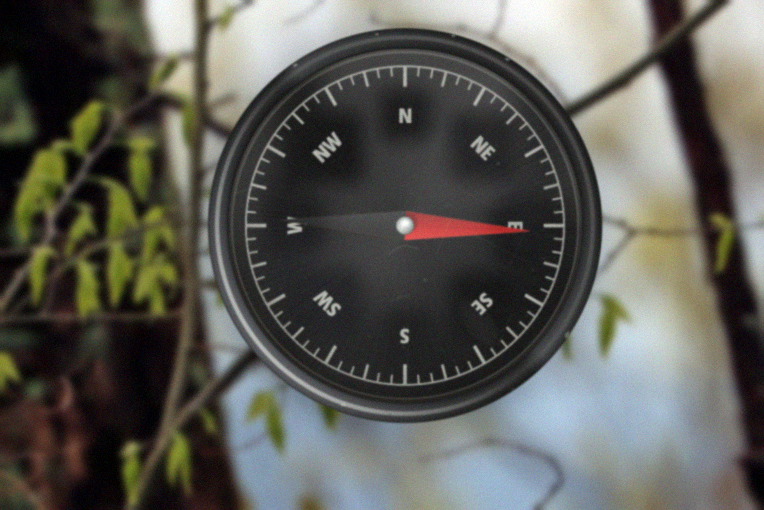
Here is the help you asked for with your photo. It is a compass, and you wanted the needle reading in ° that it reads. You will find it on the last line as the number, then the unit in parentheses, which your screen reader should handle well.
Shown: 92.5 (°)
